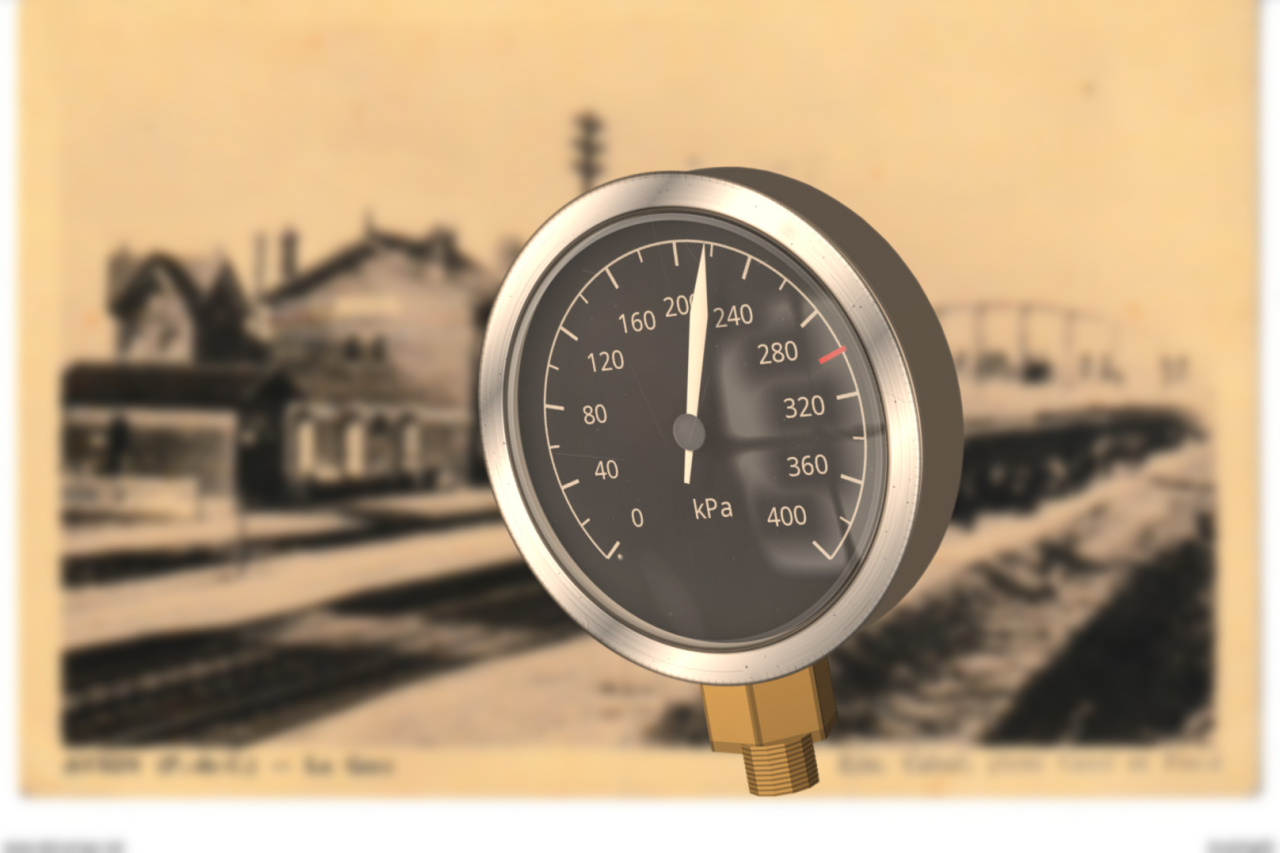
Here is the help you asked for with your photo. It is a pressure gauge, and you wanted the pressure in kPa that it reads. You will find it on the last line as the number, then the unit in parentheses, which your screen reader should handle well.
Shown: 220 (kPa)
